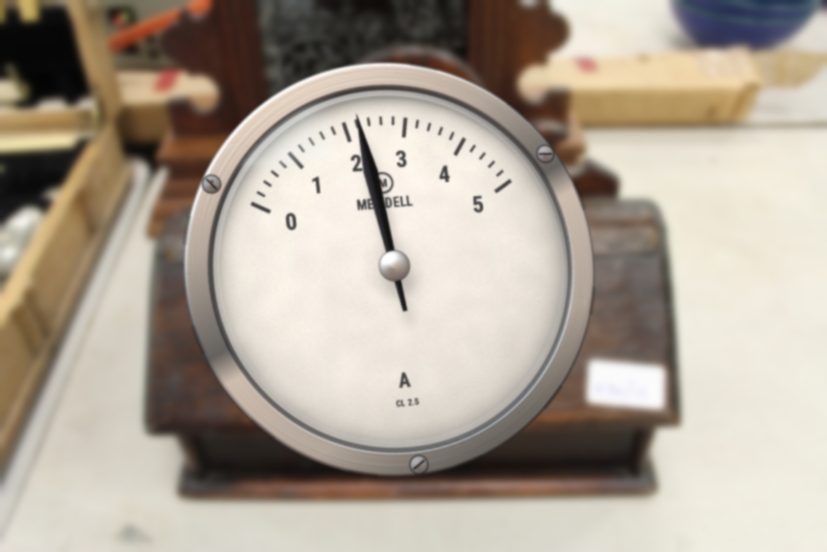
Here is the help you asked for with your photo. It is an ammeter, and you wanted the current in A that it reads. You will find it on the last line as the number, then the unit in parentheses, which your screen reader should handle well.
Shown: 2.2 (A)
